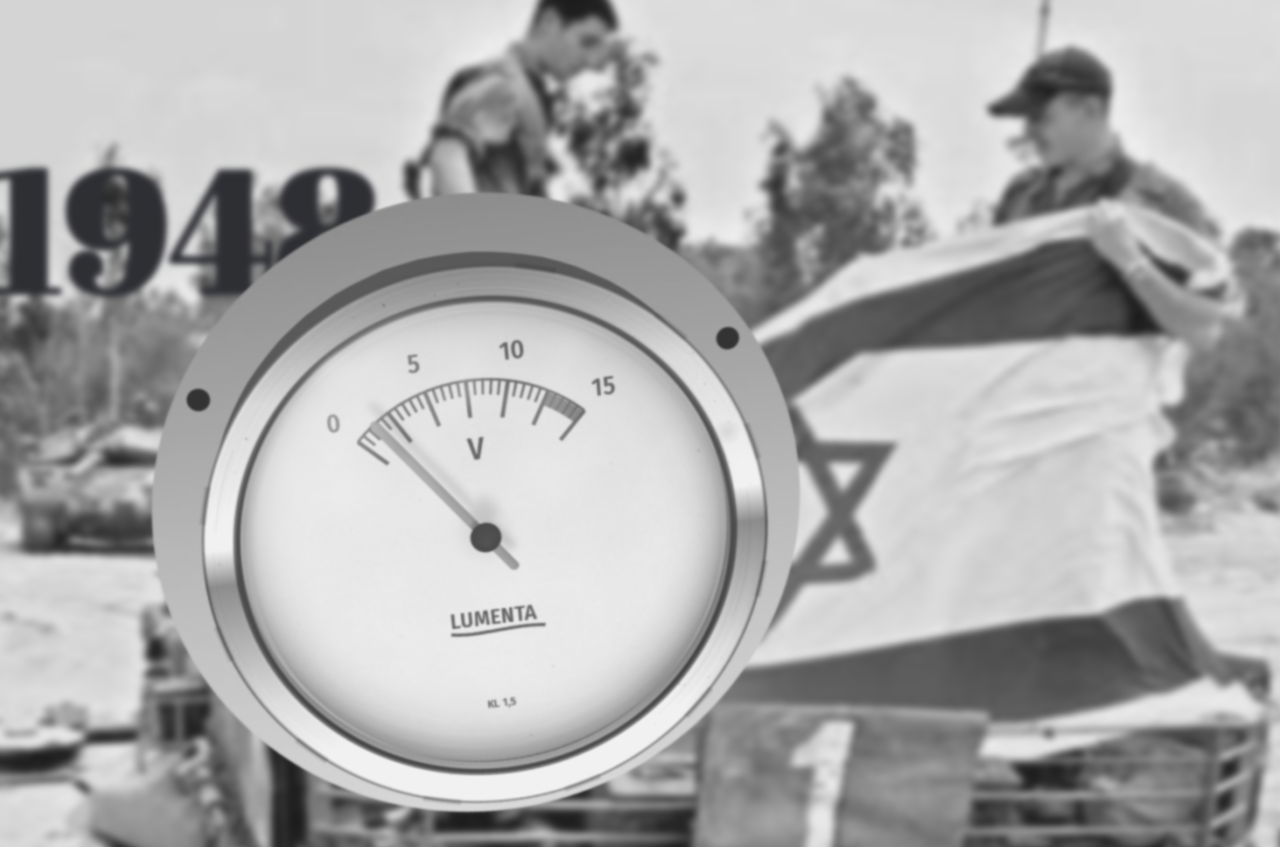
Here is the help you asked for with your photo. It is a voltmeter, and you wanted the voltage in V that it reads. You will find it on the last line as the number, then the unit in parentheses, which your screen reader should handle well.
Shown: 1.5 (V)
